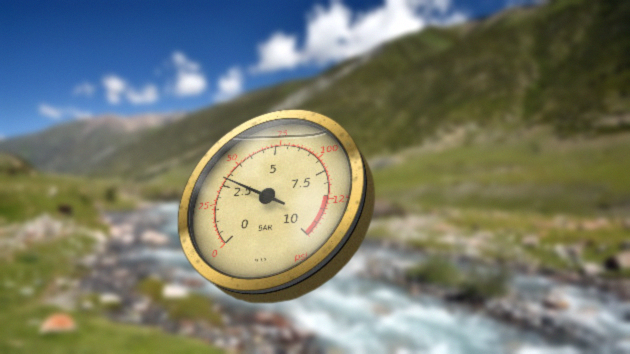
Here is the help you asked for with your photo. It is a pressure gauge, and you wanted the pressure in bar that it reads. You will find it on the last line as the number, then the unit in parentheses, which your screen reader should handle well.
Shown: 2.75 (bar)
